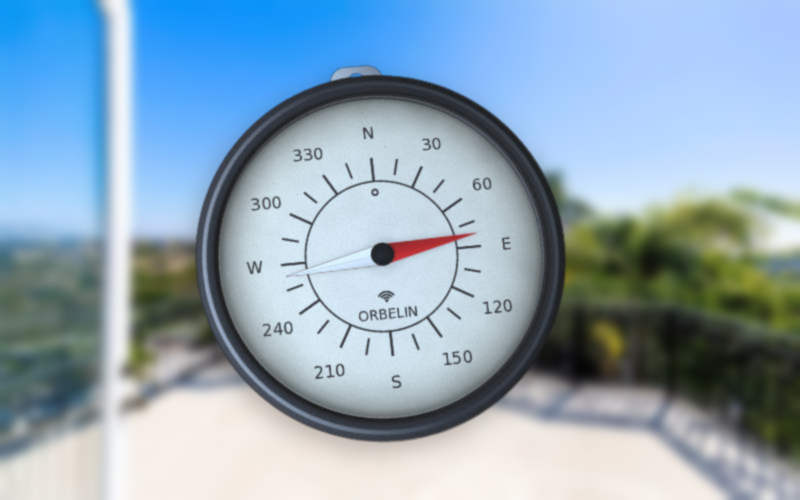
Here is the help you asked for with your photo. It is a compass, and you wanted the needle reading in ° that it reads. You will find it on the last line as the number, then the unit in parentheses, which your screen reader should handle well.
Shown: 82.5 (°)
